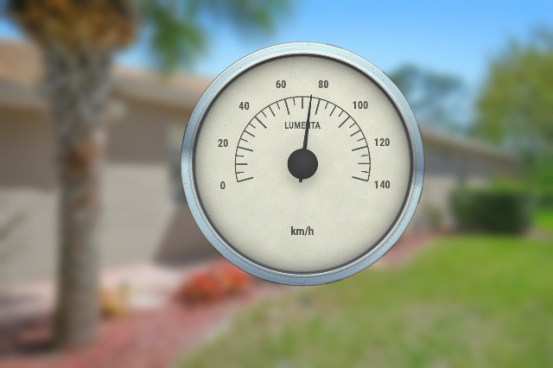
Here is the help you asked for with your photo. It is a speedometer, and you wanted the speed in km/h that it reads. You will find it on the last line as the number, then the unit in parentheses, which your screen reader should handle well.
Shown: 75 (km/h)
